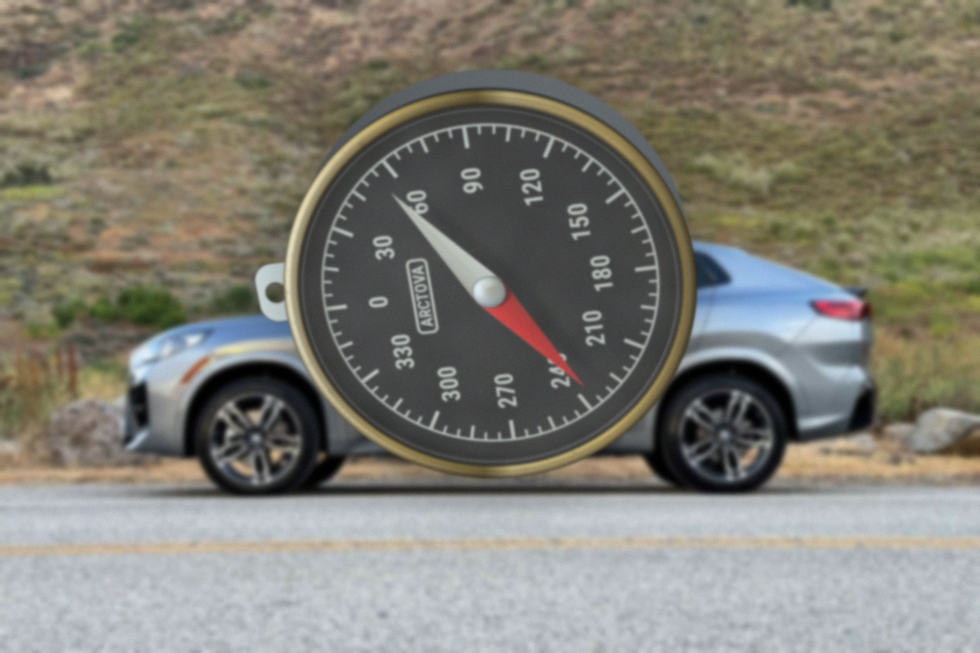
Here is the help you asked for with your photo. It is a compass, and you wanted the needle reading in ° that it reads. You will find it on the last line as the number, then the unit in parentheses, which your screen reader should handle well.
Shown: 235 (°)
